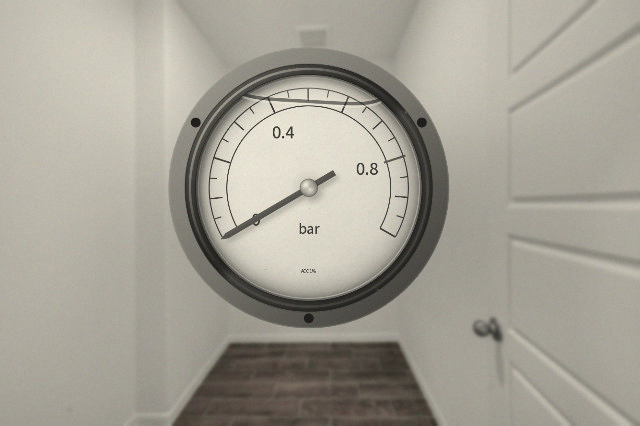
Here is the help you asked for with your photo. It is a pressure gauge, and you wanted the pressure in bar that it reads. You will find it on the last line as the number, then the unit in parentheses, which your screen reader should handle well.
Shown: 0 (bar)
